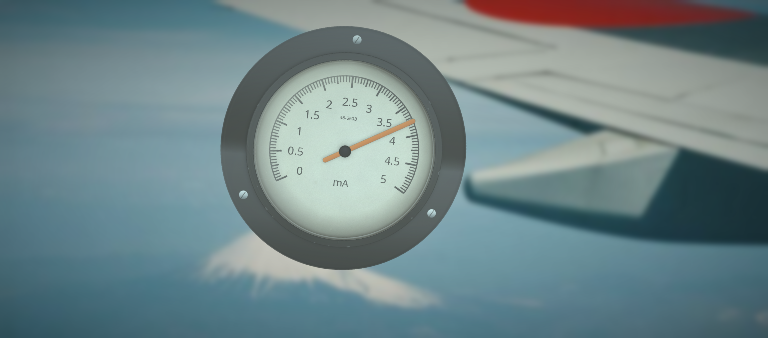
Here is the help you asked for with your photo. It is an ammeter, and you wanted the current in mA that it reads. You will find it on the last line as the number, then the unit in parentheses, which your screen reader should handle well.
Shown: 3.75 (mA)
